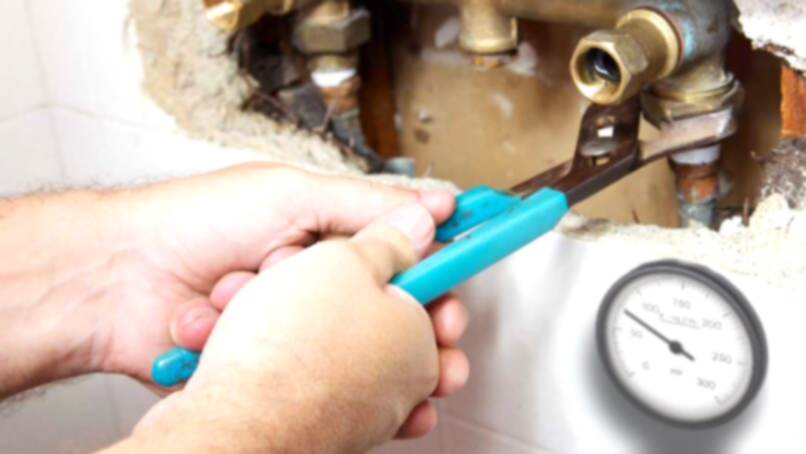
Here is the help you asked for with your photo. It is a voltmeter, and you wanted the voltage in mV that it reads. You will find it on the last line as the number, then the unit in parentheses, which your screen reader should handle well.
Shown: 75 (mV)
